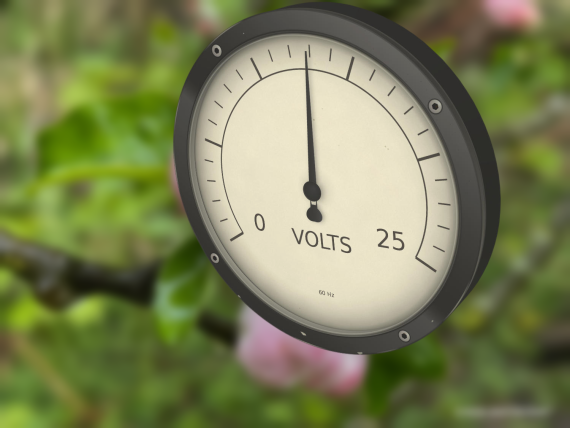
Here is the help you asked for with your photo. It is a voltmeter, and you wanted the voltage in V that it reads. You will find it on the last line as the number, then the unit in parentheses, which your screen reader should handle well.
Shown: 13 (V)
